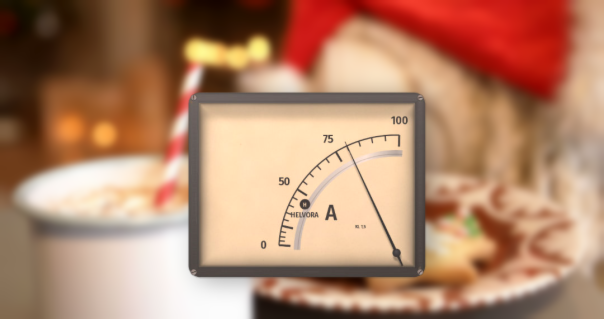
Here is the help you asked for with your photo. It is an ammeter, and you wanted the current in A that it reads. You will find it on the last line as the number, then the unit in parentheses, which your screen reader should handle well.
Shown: 80 (A)
